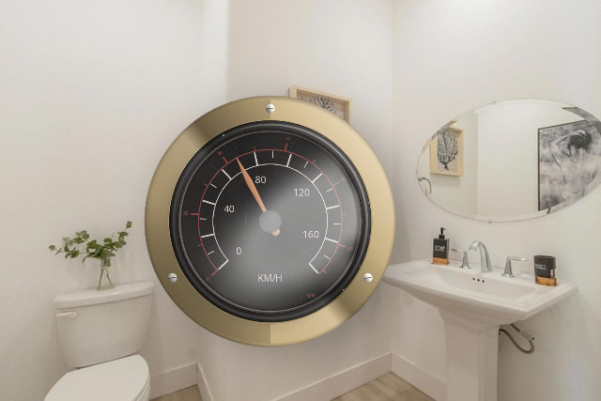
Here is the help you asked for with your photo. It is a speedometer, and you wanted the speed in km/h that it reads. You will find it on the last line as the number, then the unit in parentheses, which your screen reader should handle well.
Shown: 70 (km/h)
